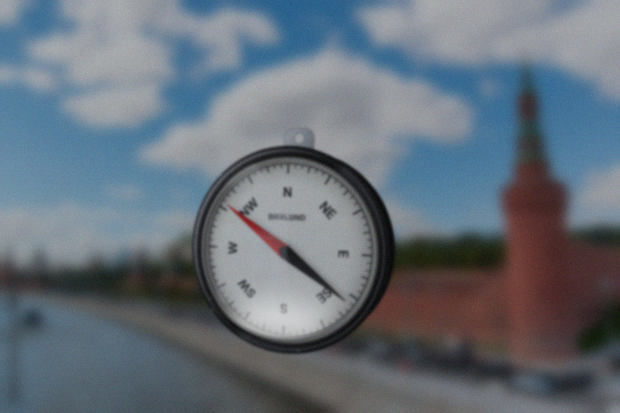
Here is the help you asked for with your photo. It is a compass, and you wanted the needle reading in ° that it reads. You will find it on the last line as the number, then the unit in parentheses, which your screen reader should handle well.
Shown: 305 (°)
